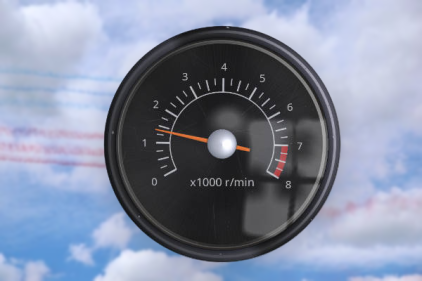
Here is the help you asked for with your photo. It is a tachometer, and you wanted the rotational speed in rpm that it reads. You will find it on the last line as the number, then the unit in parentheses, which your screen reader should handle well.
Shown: 1375 (rpm)
